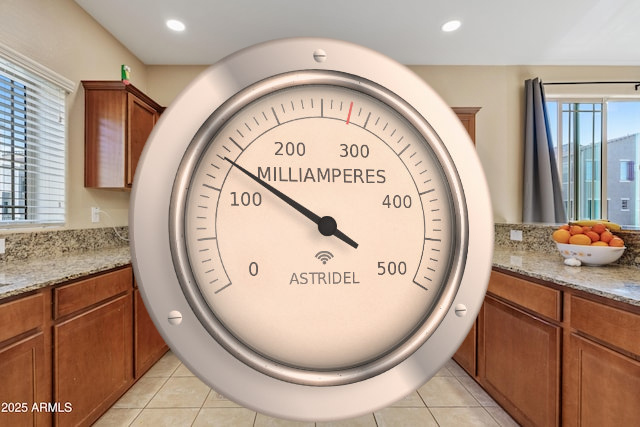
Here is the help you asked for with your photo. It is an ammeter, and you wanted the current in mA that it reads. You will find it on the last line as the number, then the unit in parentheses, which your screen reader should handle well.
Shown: 130 (mA)
